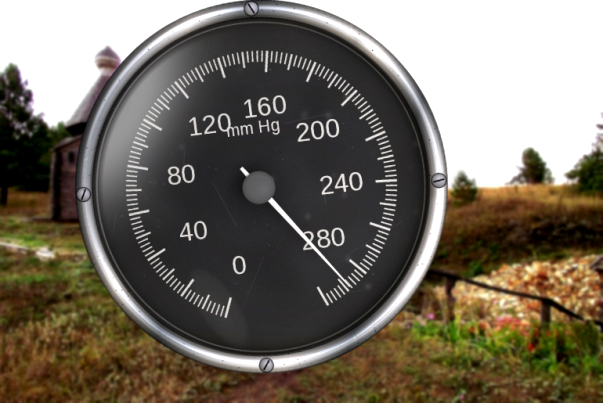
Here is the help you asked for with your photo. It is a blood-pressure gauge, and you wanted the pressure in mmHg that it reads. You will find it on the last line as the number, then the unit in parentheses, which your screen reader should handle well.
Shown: 288 (mmHg)
